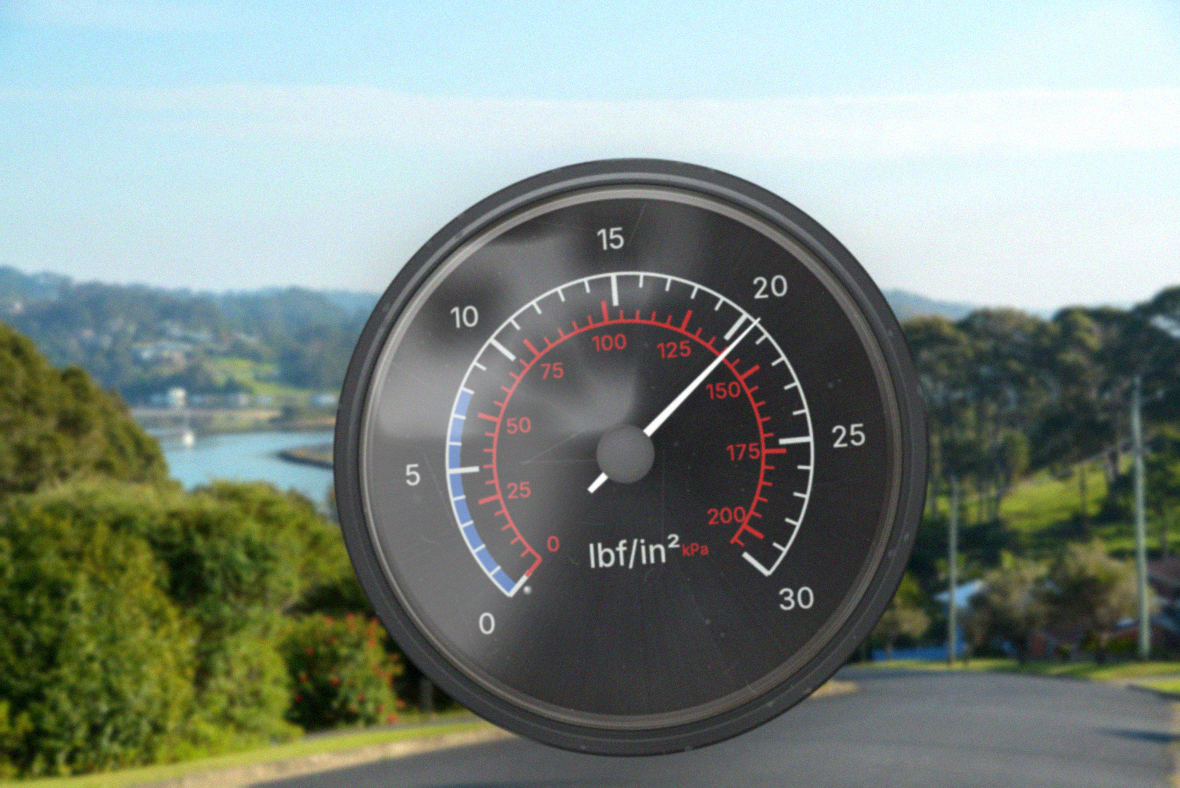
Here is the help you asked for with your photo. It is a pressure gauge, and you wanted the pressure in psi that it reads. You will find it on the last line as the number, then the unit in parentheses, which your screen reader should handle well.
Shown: 20.5 (psi)
